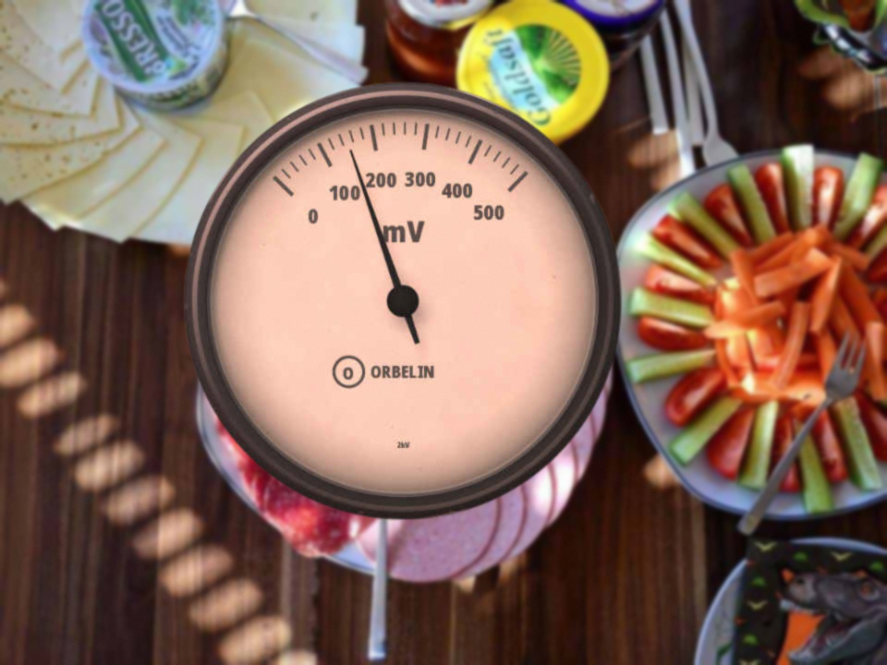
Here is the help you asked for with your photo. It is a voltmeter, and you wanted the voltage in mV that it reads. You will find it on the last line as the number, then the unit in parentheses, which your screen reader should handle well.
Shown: 150 (mV)
